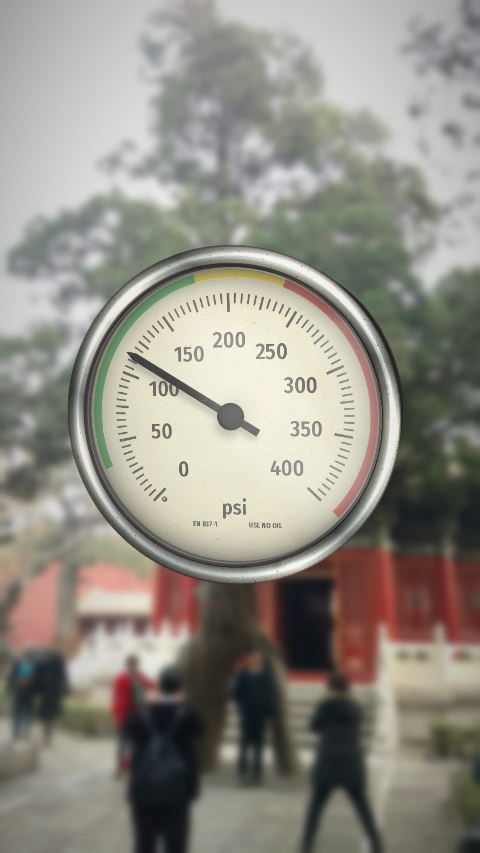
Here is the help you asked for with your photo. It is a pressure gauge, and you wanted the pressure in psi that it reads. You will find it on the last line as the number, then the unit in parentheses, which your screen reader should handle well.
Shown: 115 (psi)
